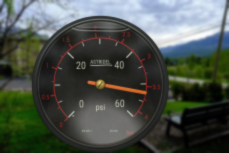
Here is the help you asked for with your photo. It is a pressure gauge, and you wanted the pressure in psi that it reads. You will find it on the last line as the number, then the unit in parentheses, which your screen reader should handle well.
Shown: 52.5 (psi)
